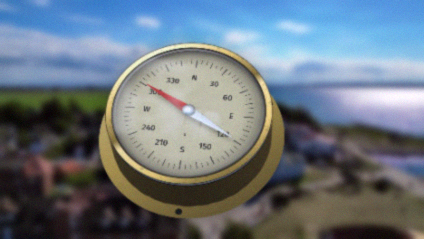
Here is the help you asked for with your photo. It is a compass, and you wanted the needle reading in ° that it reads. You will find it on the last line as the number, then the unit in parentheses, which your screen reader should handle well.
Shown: 300 (°)
